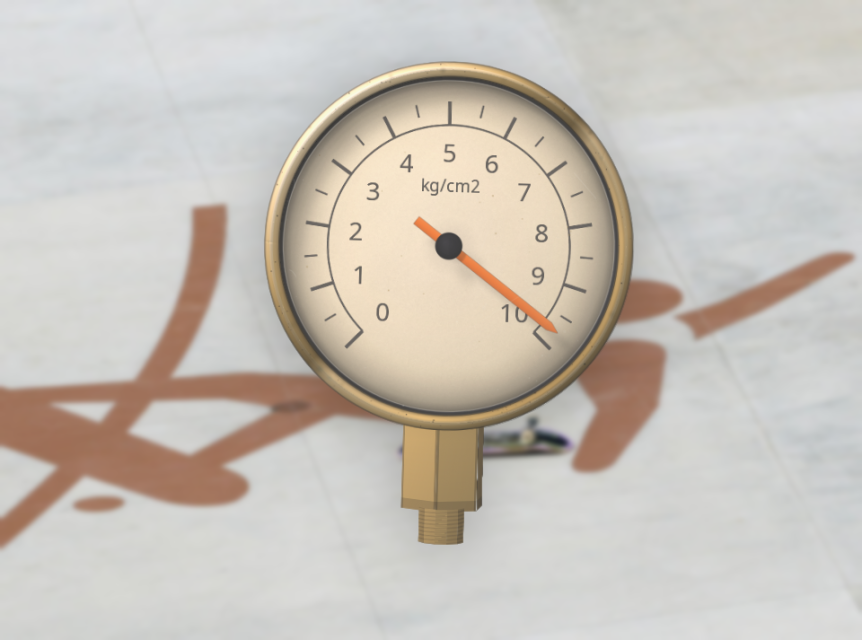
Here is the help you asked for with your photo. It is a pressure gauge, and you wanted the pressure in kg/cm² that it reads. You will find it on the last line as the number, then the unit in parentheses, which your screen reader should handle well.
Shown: 9.75 (kg/cm²)
